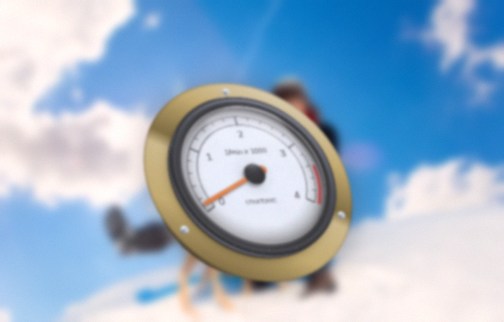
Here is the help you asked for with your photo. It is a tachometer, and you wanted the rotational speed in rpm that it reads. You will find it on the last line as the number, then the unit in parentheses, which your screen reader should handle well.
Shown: 100 (rpm)
